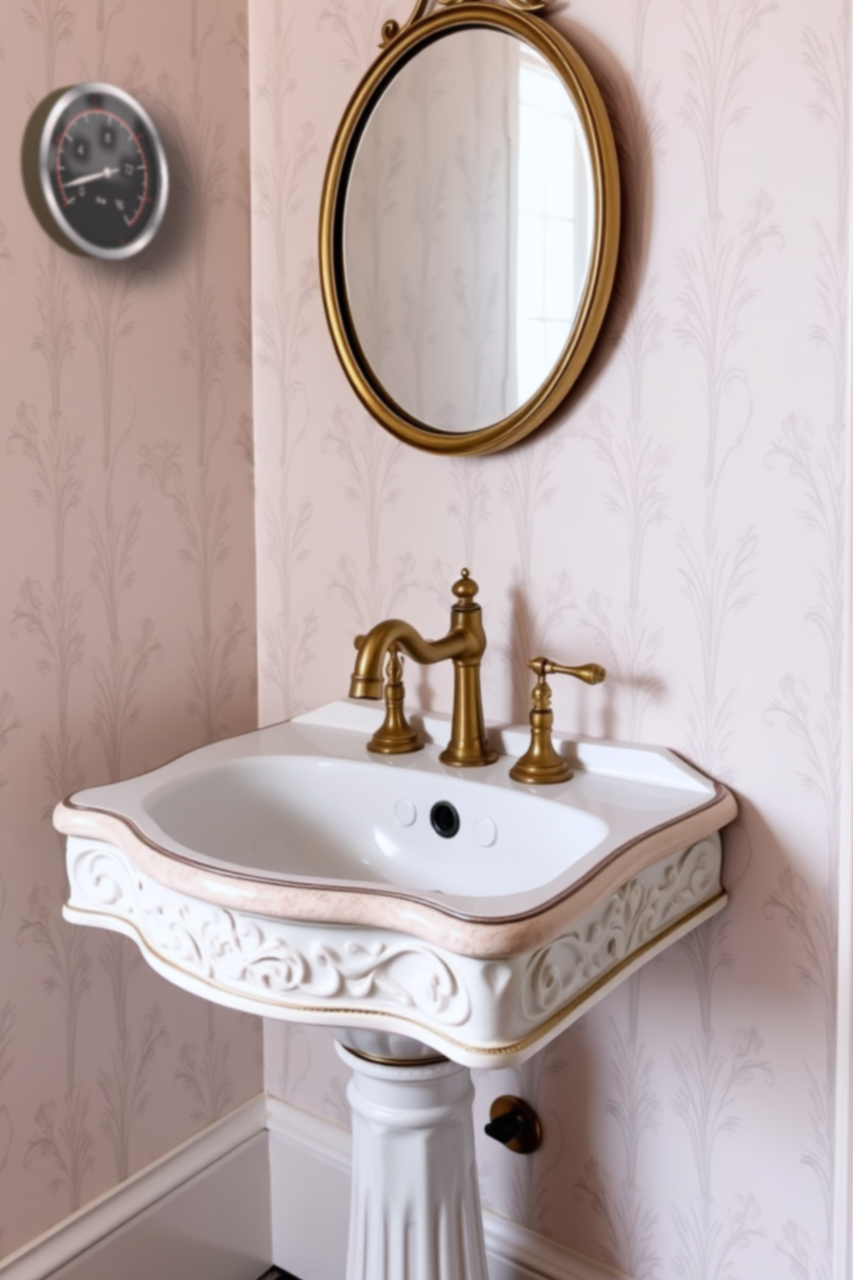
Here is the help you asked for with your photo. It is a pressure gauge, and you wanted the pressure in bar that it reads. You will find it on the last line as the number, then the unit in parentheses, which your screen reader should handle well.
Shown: 1 (bar)
